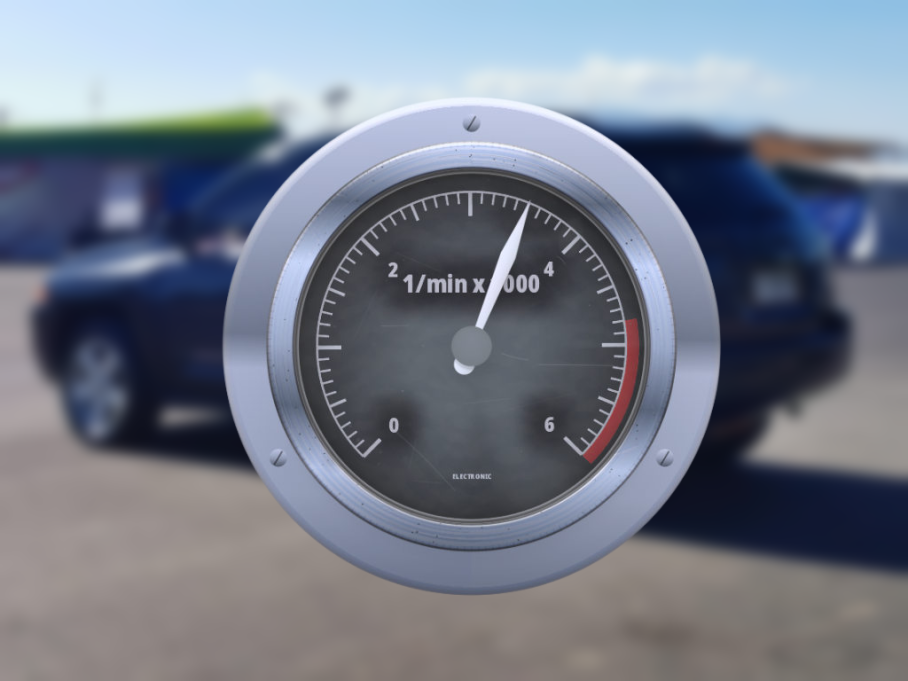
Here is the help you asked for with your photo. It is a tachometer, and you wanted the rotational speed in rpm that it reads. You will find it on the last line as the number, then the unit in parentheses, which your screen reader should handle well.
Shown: 3500 (rpm)
